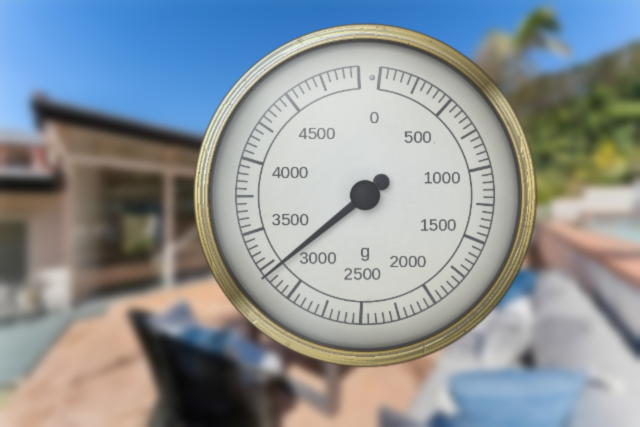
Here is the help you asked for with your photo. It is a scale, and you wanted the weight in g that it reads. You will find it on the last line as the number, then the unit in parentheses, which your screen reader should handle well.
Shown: 3200 (g)
